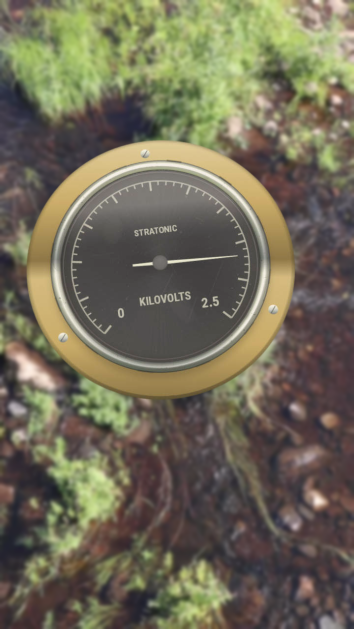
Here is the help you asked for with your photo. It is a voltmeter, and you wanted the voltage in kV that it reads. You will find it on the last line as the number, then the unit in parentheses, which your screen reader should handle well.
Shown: 2.1 (kV)
